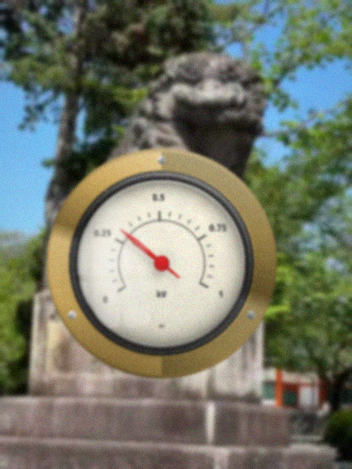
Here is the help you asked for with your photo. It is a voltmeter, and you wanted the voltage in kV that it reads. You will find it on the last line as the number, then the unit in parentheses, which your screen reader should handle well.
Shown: 0.3 (kV)
